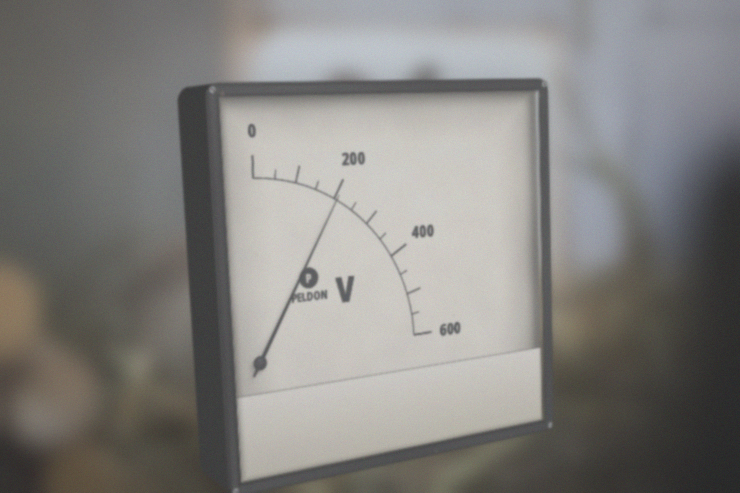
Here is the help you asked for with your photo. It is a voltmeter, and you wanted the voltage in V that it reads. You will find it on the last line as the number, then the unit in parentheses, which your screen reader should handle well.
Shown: 200 (V)
